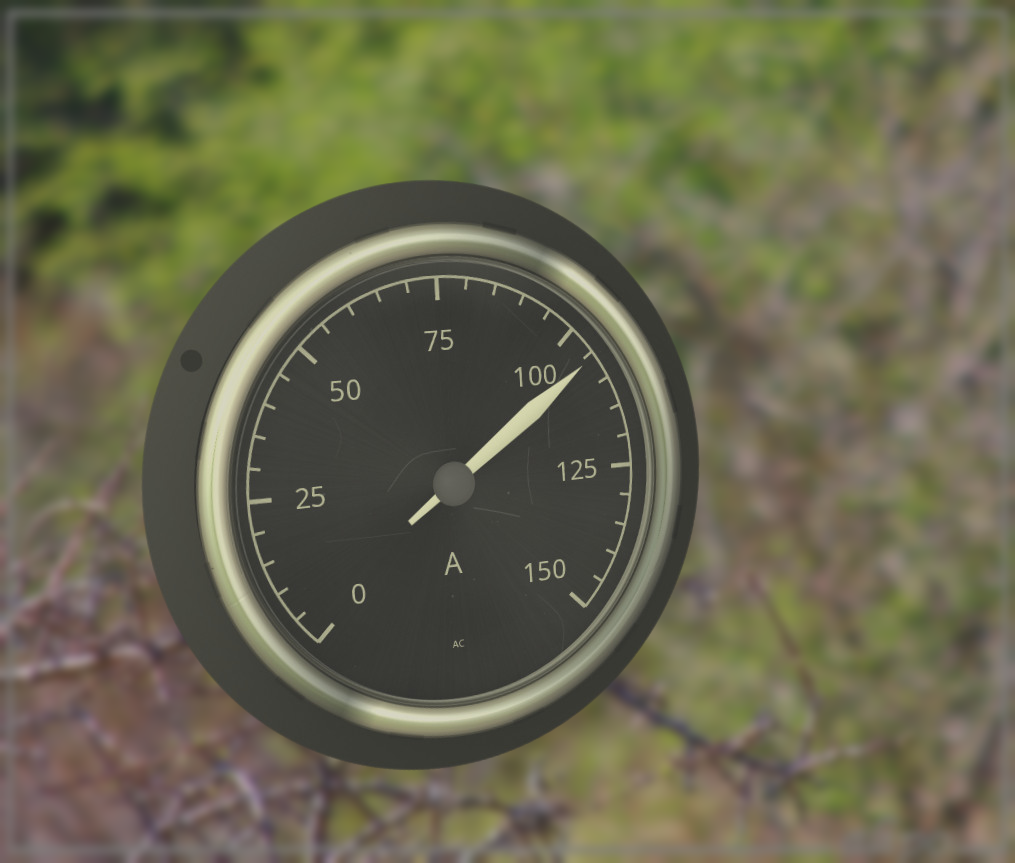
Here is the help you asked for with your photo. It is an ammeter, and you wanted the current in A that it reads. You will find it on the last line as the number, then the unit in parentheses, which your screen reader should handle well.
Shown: 105 (A)
